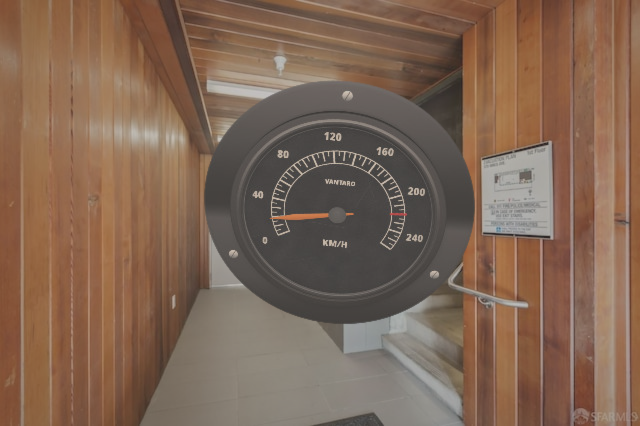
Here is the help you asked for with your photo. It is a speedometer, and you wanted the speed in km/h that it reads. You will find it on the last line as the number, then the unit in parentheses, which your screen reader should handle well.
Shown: 20 (km/h)
